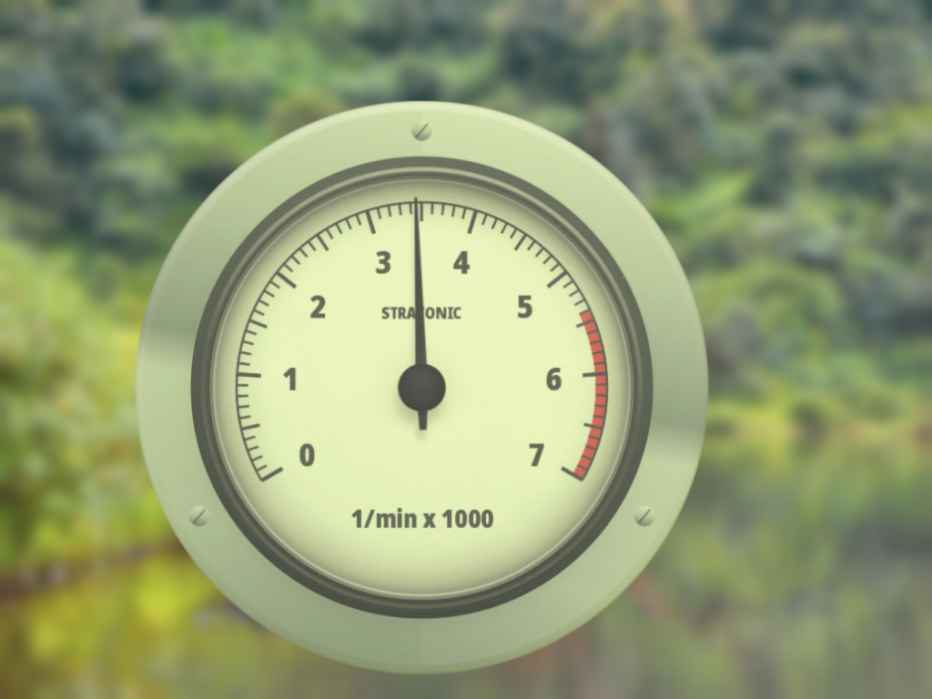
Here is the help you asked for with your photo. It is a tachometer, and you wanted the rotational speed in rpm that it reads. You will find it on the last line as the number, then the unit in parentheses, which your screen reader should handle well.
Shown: 3450 (rpm)
